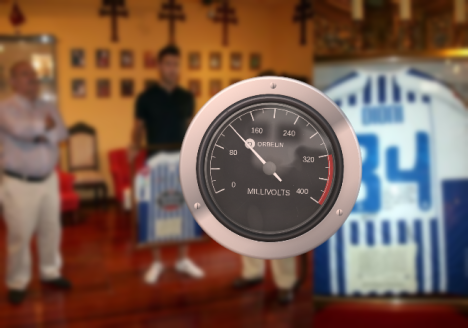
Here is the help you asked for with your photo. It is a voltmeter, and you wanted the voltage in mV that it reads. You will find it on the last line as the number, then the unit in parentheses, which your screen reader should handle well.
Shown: 120 (mV)
